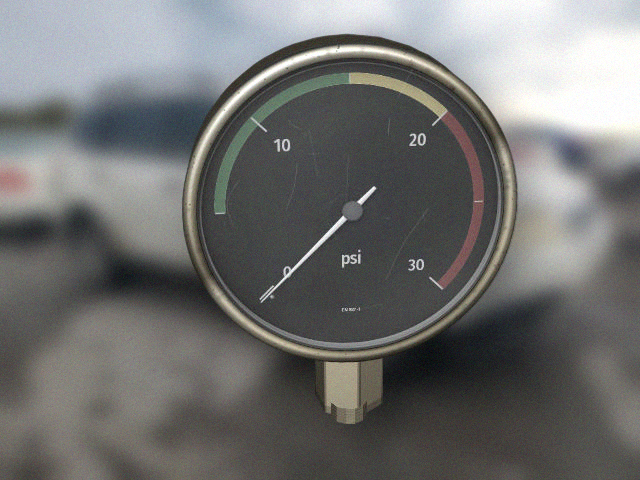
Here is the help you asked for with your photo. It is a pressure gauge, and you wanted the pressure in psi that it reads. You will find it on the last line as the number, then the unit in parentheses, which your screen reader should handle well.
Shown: 0 (psi)
